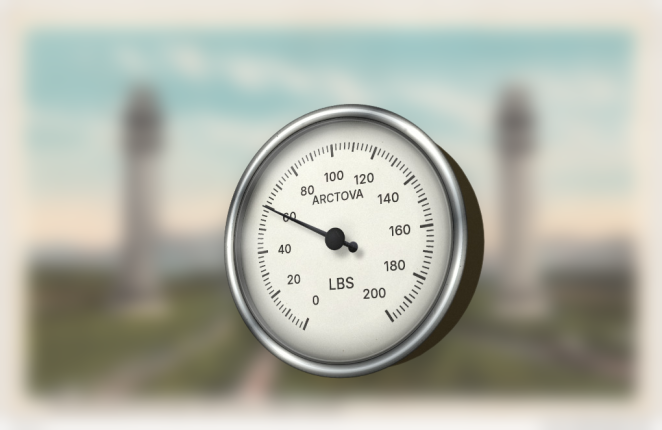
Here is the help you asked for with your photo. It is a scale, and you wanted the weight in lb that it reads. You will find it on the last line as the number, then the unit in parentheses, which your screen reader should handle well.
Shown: 60 (lb)
